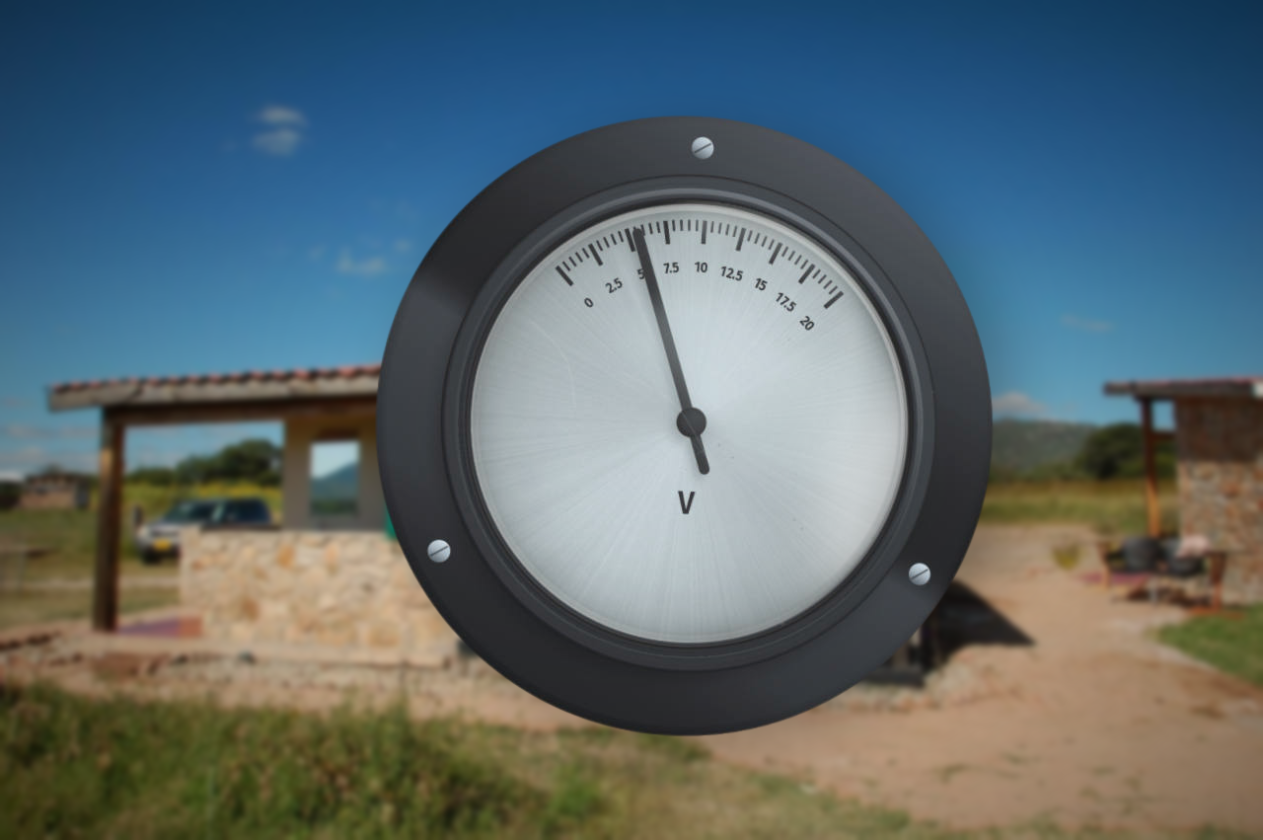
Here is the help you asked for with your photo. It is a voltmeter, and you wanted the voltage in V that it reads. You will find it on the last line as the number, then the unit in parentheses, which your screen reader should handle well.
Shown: 5.5 (V)
